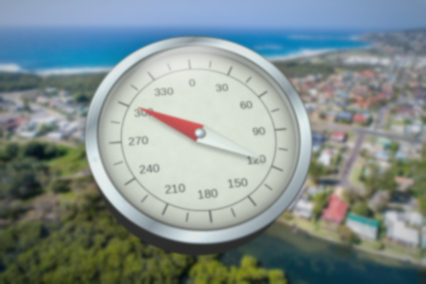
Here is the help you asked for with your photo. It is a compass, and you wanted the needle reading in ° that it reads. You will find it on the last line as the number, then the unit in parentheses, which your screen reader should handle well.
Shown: 300 (°)
